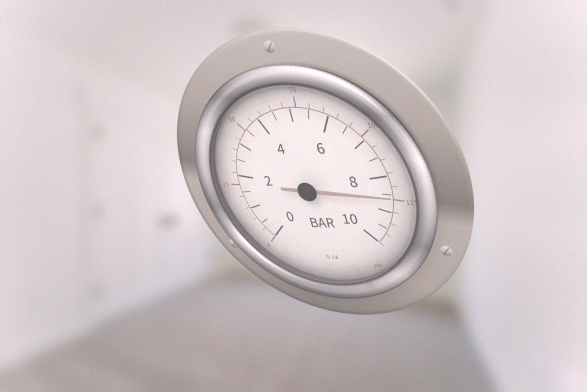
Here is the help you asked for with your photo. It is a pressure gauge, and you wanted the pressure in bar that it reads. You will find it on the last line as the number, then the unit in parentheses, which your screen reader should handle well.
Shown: 8.5 (bar)
